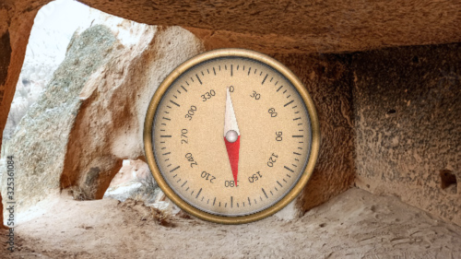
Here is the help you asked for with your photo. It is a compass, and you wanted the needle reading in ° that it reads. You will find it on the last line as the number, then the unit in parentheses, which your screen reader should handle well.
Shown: 175 (°)
